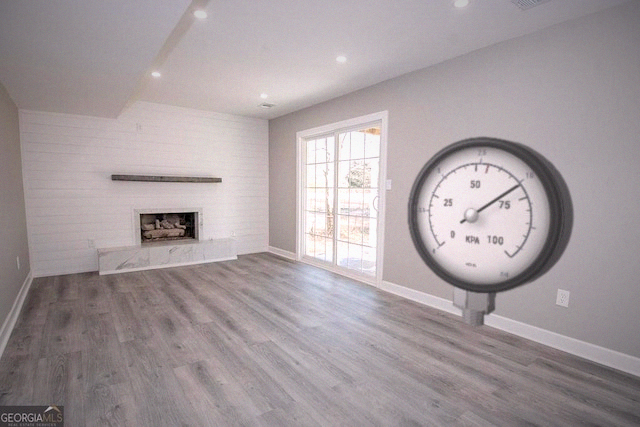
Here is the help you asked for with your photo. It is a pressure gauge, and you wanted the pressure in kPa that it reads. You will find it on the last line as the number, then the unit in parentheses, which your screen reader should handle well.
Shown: 70 (kPa)
